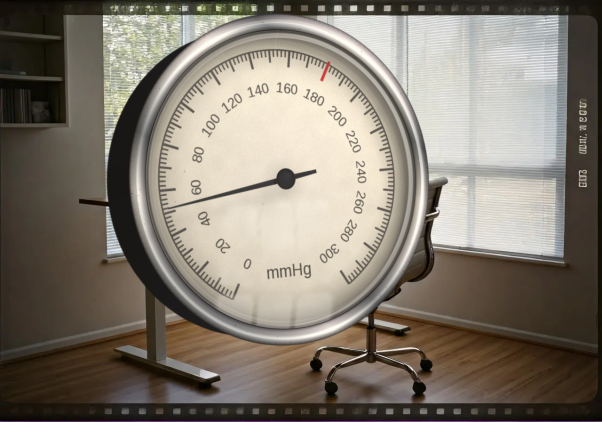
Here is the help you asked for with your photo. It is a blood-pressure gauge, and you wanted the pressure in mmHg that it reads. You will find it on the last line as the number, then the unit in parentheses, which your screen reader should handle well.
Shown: 52 (mmHg)
